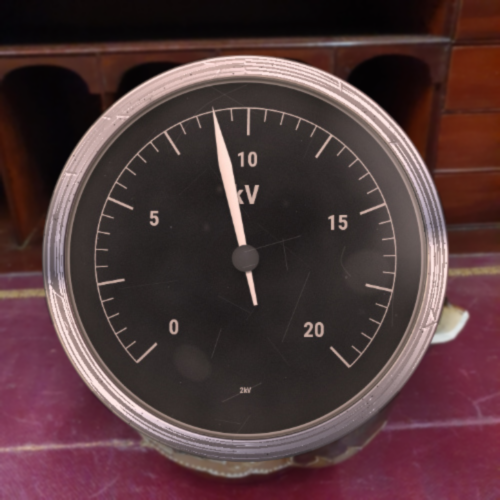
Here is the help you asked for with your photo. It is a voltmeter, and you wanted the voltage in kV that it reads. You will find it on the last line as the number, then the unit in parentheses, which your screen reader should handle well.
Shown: 9 (kV)
